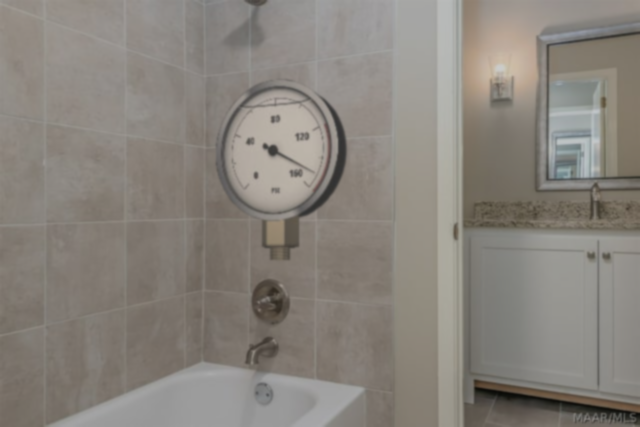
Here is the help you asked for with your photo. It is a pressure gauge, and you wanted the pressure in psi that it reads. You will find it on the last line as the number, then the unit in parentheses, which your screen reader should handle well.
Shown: 150 (psi)
